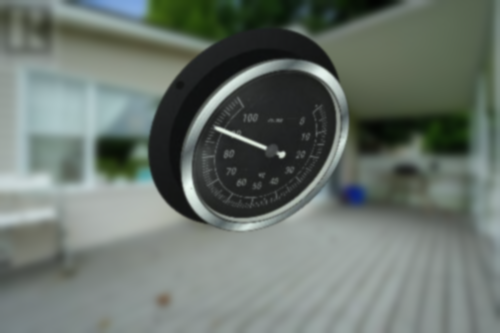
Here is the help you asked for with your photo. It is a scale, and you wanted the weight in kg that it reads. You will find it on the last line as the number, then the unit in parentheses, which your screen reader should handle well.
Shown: 90 (kg)
